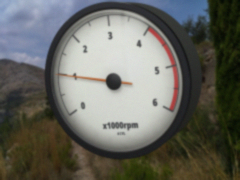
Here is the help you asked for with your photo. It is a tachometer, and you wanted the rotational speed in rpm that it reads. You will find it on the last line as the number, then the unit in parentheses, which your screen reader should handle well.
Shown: 1000 (rpm)
